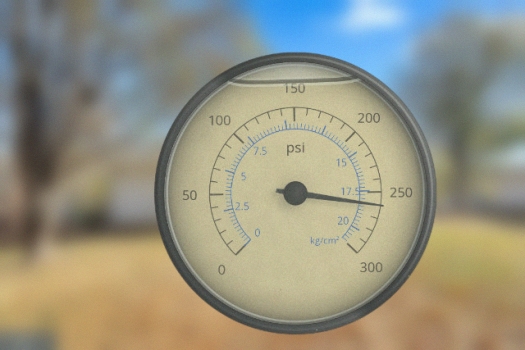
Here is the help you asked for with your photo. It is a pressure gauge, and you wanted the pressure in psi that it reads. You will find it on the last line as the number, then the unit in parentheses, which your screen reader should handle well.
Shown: 260 (psi)
